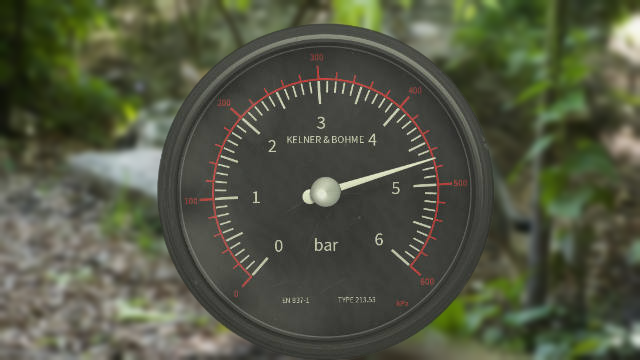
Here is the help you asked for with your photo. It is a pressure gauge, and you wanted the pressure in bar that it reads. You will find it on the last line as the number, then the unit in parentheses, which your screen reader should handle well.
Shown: 4.7 (bar)
